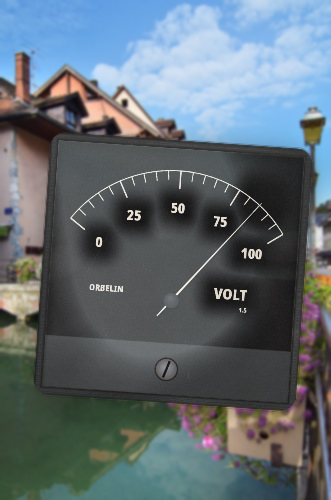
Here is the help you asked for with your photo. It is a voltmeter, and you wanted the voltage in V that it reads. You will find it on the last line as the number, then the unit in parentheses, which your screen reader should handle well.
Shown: 85 (V)
